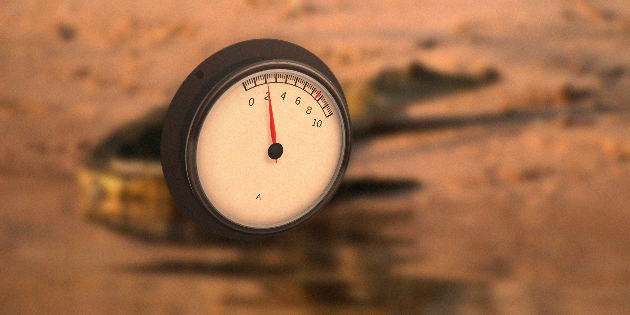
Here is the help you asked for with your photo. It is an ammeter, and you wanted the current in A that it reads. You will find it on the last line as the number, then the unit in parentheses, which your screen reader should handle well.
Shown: 2 (A)
